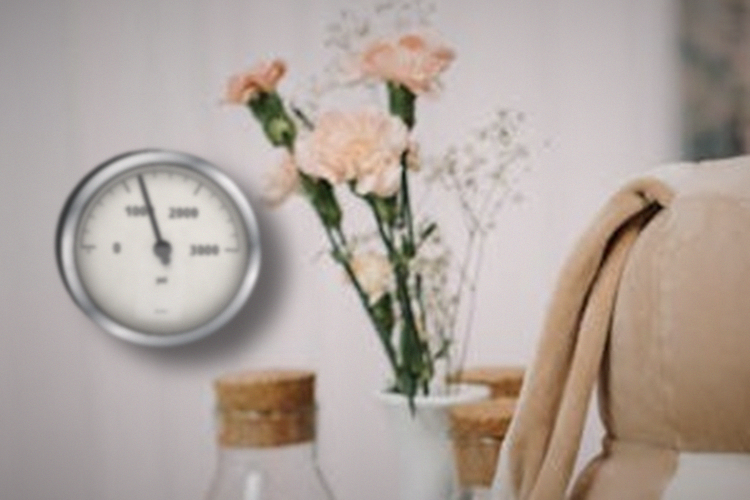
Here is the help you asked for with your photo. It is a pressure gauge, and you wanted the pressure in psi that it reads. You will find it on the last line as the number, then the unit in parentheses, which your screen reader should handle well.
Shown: 1200 (psi)
